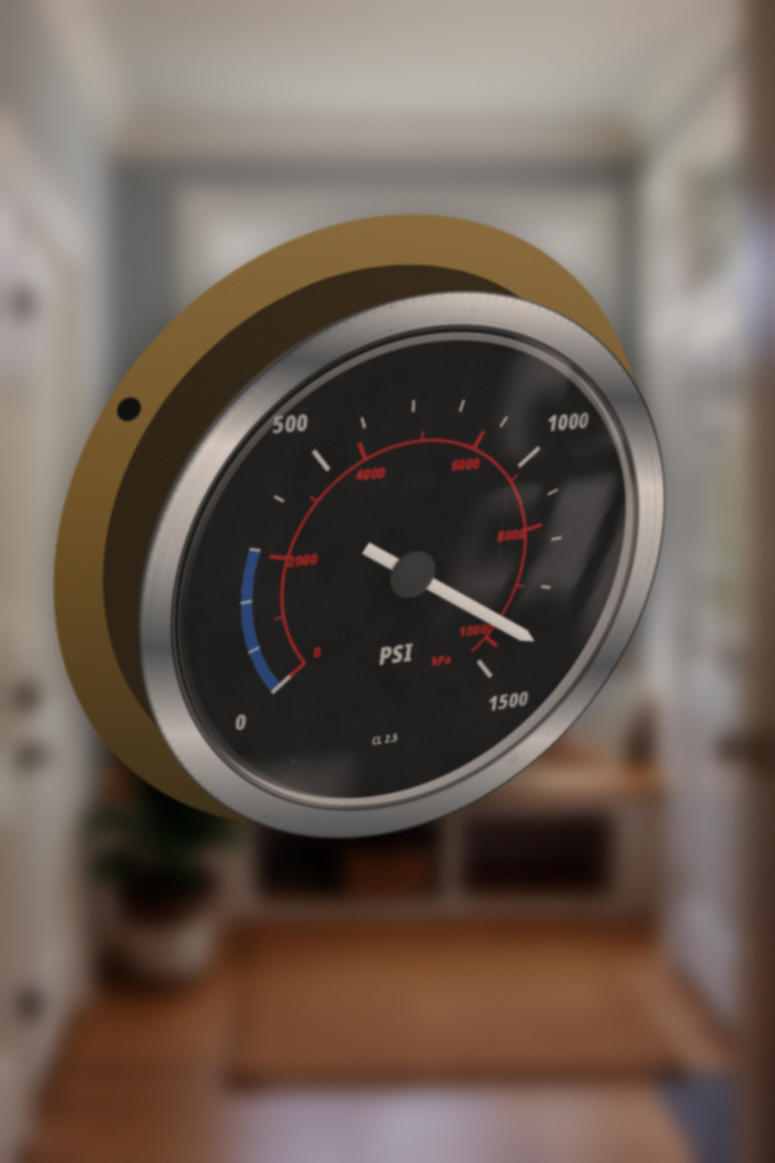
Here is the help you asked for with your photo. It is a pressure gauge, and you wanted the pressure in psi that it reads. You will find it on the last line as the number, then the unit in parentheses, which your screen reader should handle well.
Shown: 1400 (psi)
